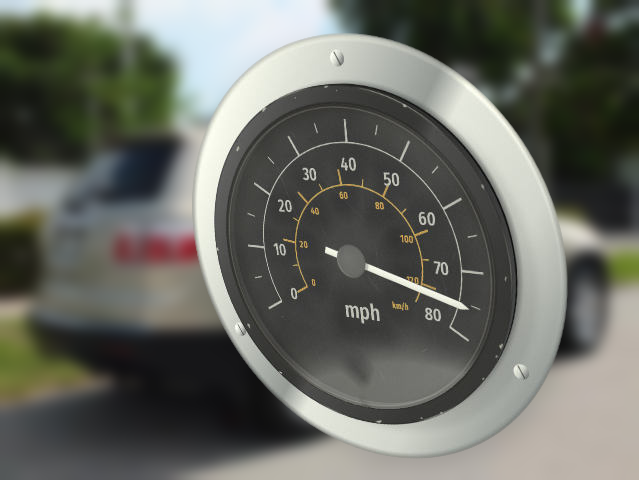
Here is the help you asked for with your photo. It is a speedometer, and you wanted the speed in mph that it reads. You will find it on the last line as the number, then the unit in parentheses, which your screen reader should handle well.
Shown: 75 (mph)
